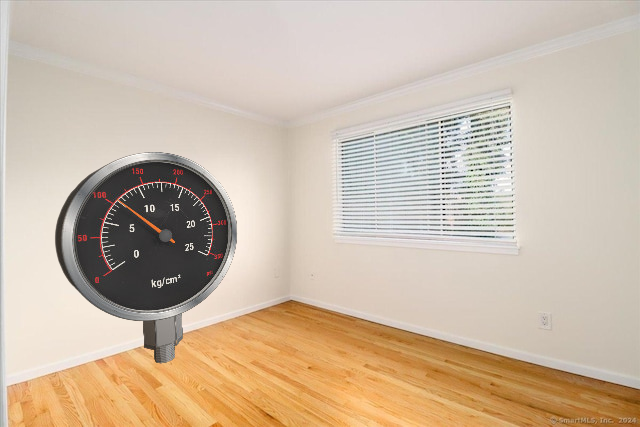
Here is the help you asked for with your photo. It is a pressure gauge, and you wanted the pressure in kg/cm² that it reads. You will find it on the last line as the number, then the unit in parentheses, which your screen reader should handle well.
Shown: 7.5 (kg/cm²)
